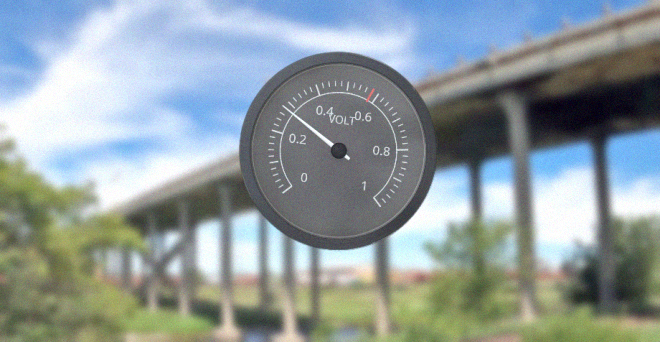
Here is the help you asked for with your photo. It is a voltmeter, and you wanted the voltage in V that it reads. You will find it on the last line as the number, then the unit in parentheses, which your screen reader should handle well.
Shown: 0.28 (V)
